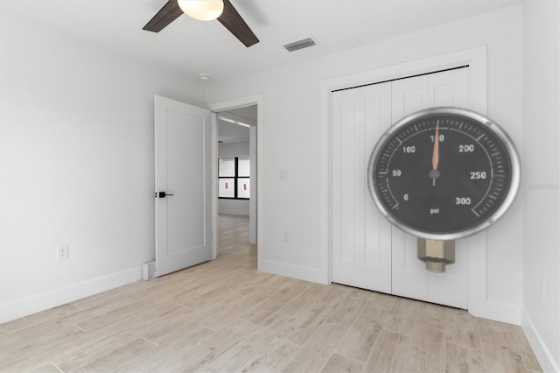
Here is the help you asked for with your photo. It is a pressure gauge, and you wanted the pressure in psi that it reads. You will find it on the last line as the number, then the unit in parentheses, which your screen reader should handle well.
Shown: 150 (psi)
